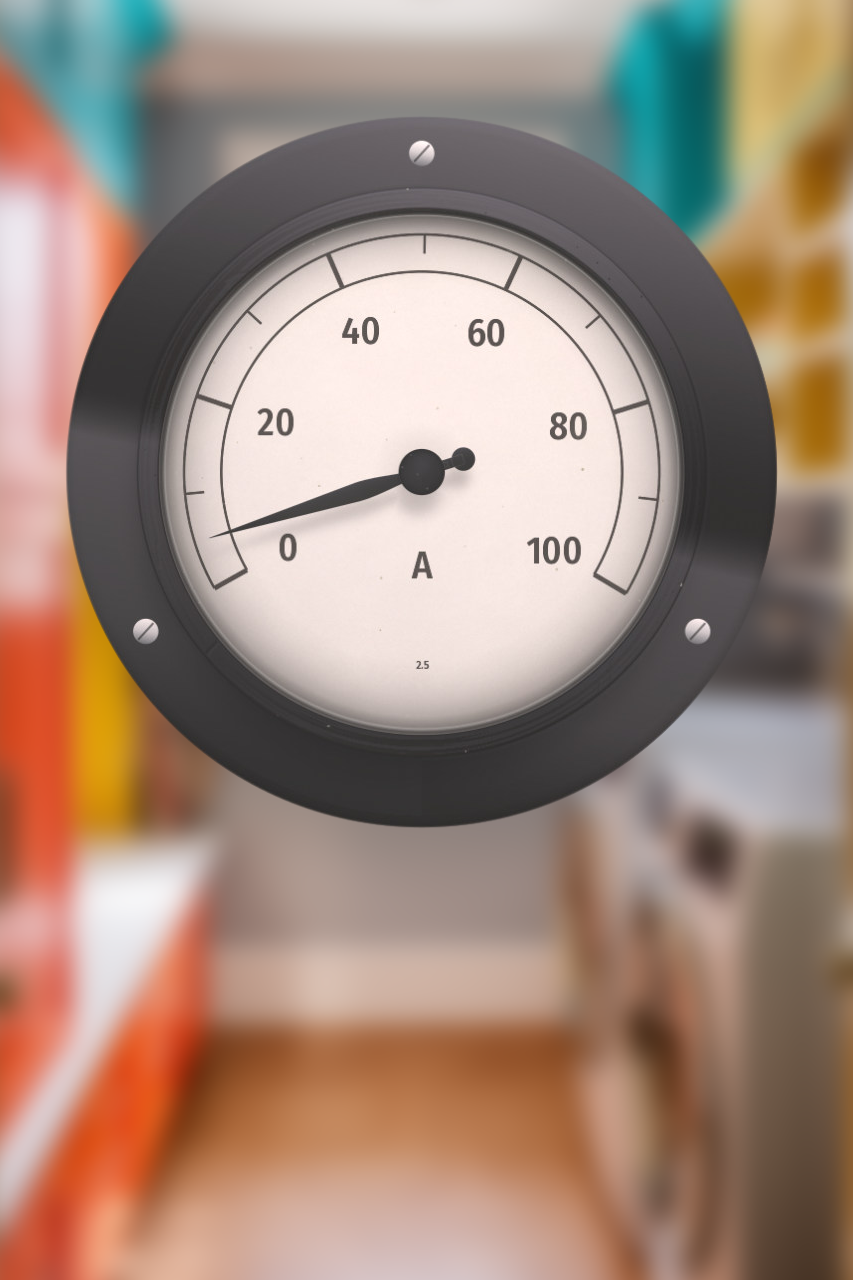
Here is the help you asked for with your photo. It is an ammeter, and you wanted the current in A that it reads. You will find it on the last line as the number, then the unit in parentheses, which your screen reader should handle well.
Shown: 5 (A)
